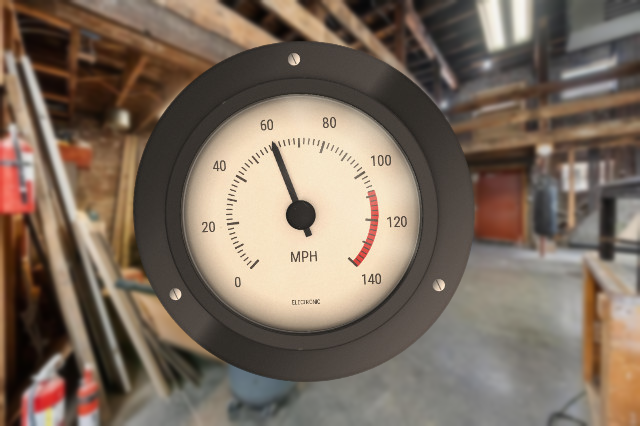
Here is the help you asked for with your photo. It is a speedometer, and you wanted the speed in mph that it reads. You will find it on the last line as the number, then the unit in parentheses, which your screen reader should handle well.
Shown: 60 (mph)
